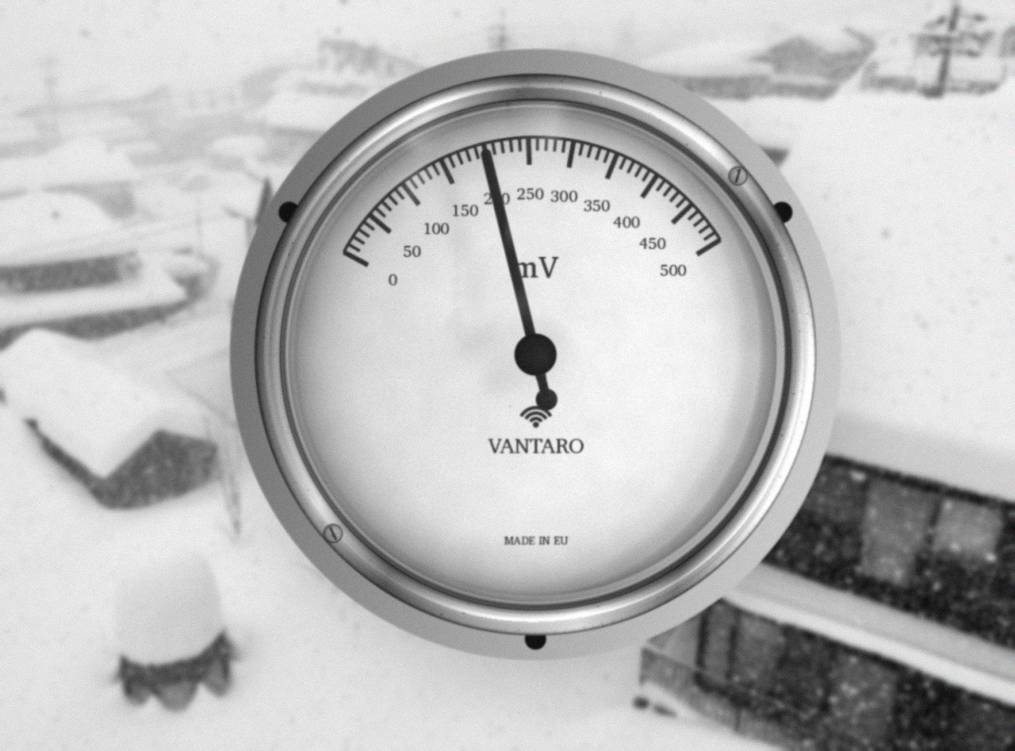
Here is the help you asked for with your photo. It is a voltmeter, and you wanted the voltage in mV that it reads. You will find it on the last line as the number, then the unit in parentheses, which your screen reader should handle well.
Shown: 200 (mV)
